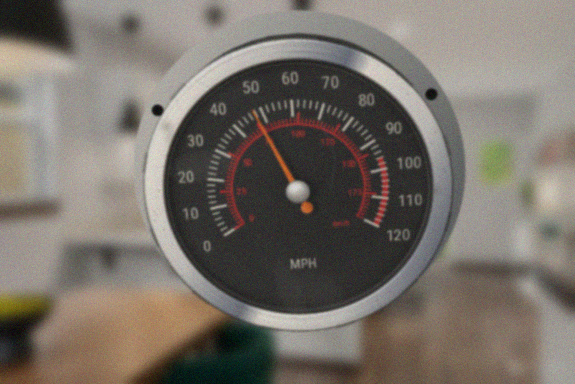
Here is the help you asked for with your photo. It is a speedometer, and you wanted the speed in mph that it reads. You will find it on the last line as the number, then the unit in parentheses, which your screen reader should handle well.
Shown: 48 (mph)
